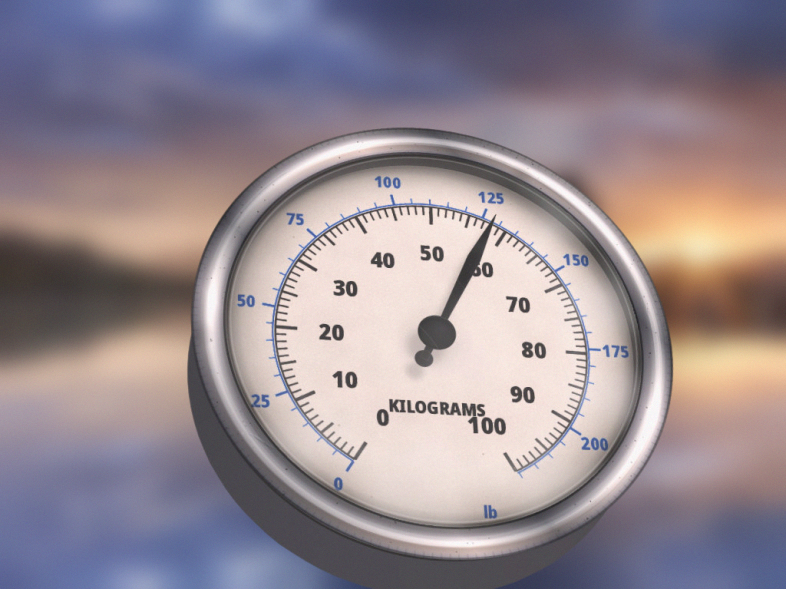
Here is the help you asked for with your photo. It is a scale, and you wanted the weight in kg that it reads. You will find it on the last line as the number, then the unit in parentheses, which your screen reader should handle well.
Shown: 58 (kg)
